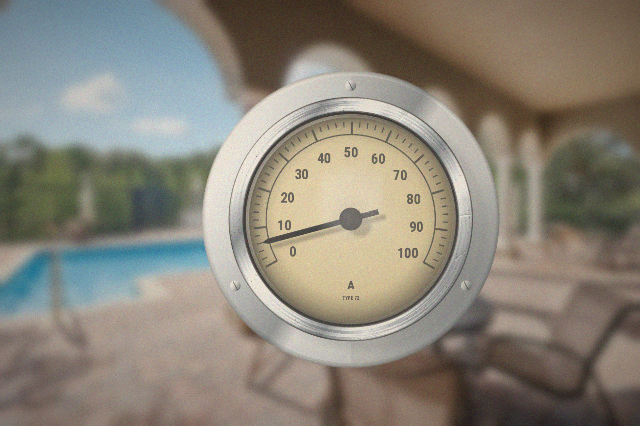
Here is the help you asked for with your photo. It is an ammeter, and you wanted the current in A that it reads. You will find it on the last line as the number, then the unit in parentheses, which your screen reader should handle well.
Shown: 6 (A)
